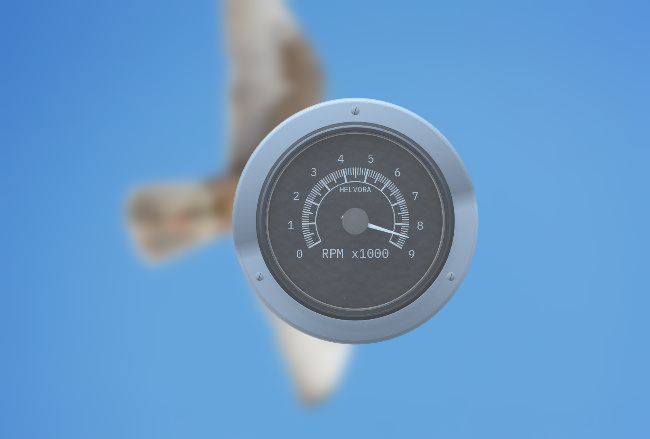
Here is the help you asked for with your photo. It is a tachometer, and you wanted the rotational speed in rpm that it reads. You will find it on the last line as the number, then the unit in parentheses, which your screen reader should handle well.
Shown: 8500 (rpm)
